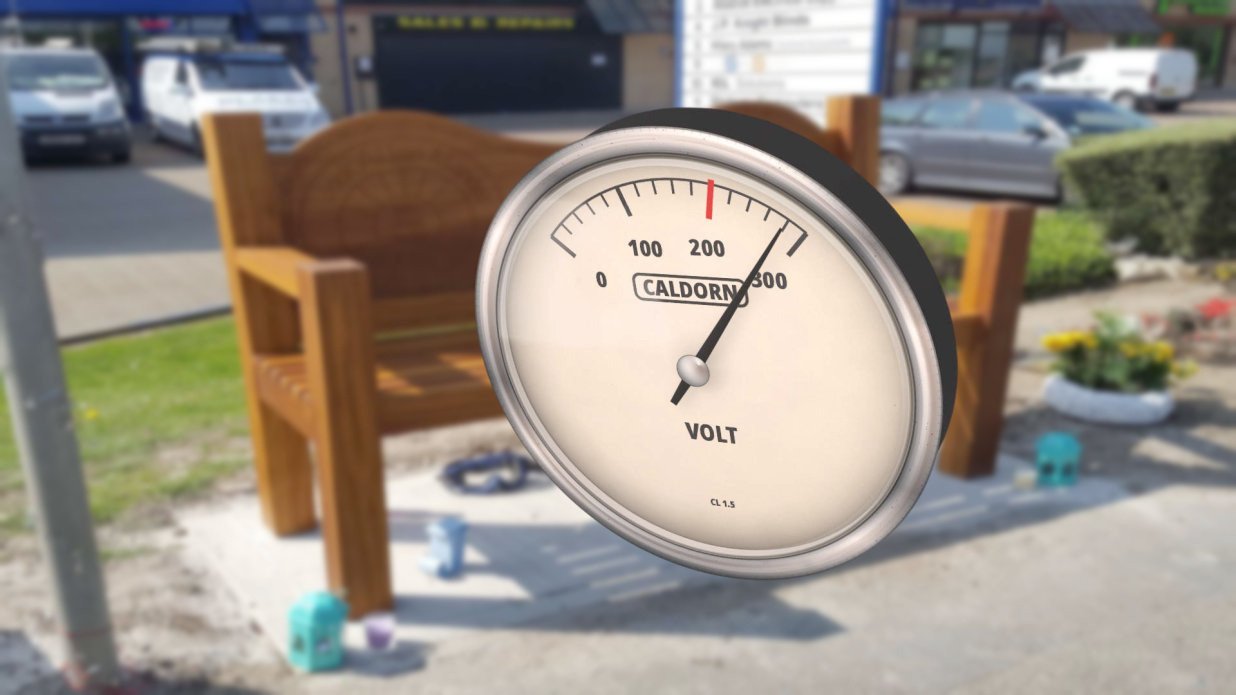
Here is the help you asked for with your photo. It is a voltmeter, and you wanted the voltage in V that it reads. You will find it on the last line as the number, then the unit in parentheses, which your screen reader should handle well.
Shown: 280 (V)
